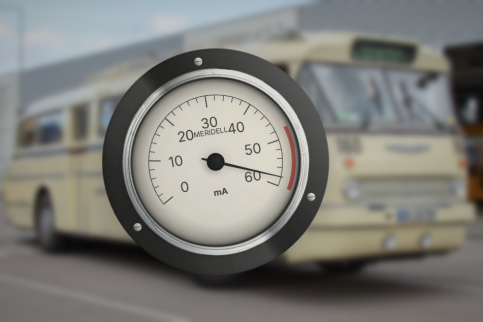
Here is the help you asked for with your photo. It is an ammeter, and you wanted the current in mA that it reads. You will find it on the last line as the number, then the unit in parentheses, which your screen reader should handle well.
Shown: 58 (mA)
